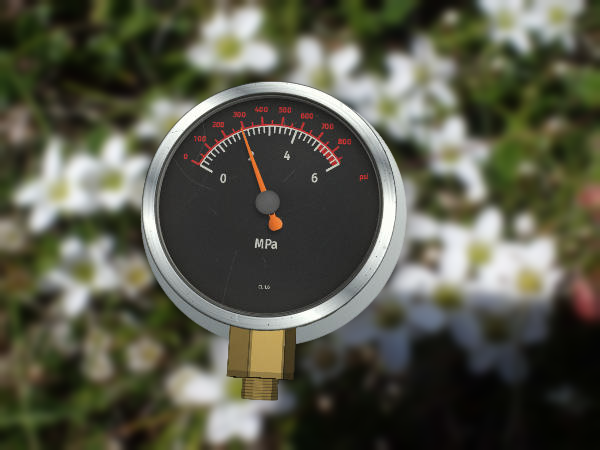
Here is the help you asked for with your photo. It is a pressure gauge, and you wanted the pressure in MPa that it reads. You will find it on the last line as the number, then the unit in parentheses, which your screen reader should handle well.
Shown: 2 (MPa)
